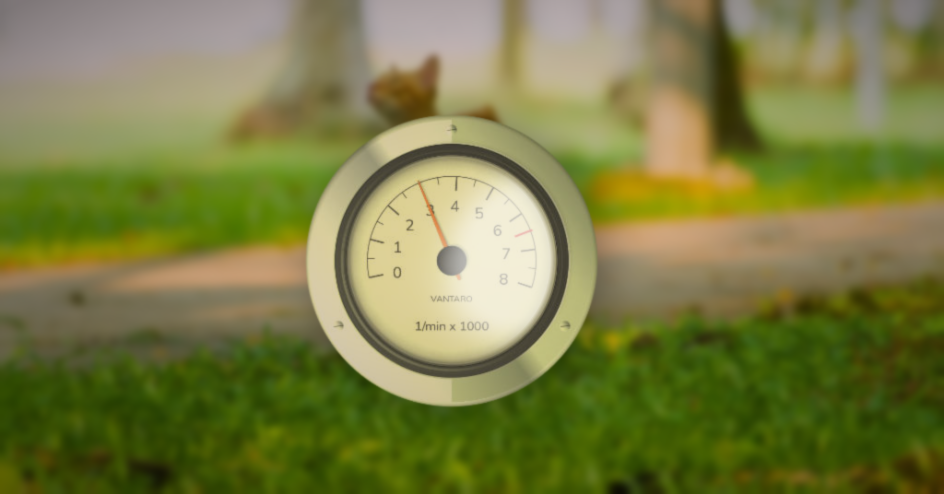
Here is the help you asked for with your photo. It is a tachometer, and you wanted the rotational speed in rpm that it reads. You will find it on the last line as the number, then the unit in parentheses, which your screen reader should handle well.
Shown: 3000 (rpm)
